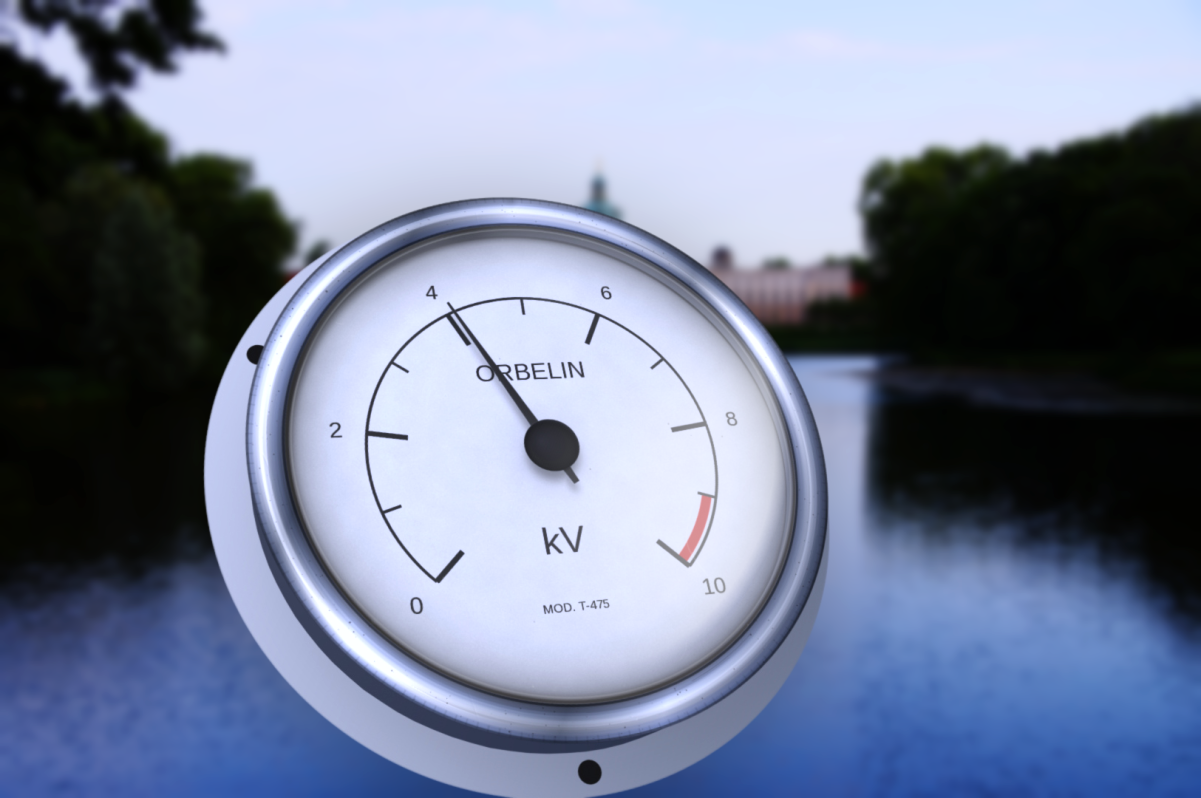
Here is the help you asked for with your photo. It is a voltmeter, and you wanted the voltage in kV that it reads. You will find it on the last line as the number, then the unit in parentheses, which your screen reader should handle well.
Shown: 4 (kV)
